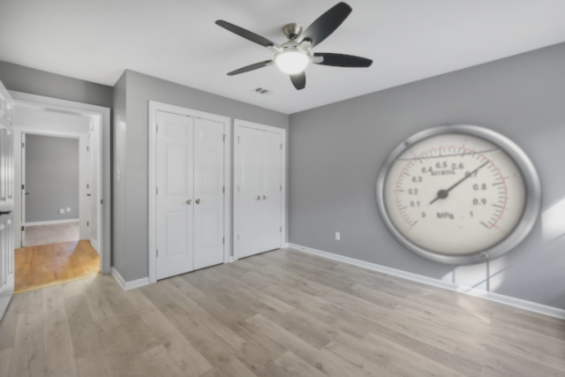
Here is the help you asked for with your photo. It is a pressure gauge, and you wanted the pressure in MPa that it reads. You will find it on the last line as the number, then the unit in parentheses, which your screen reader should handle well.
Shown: 0.7 (MPa)
